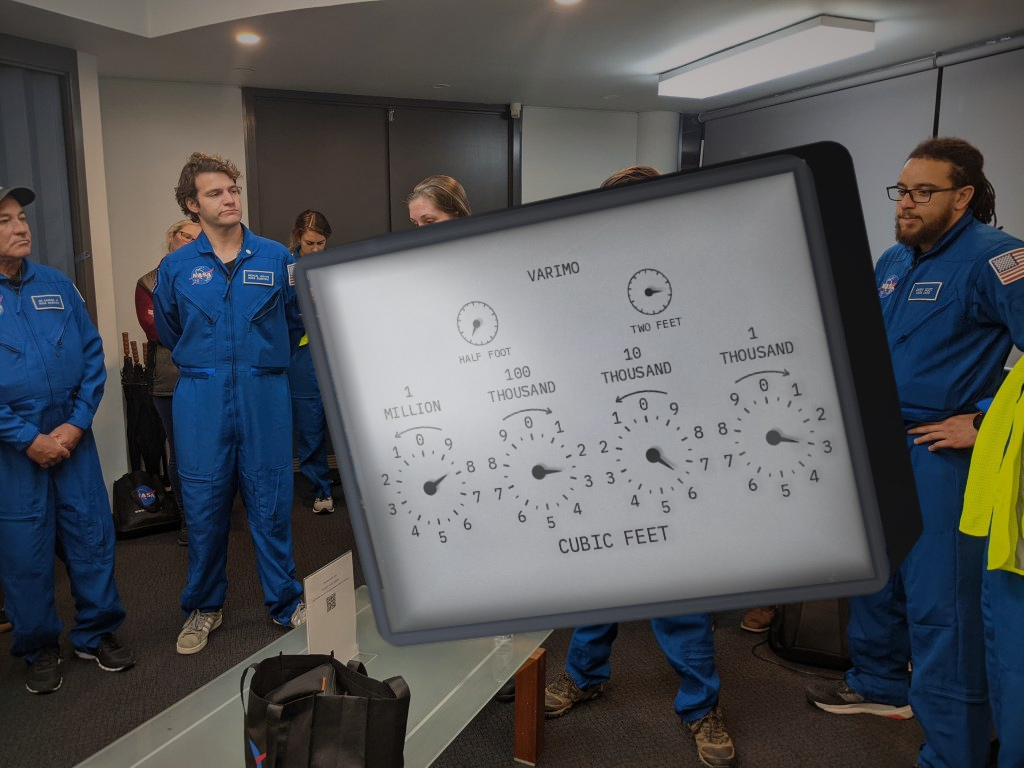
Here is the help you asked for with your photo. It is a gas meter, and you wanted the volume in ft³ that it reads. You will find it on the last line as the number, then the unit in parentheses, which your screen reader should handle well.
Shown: 826300 (ft³)
